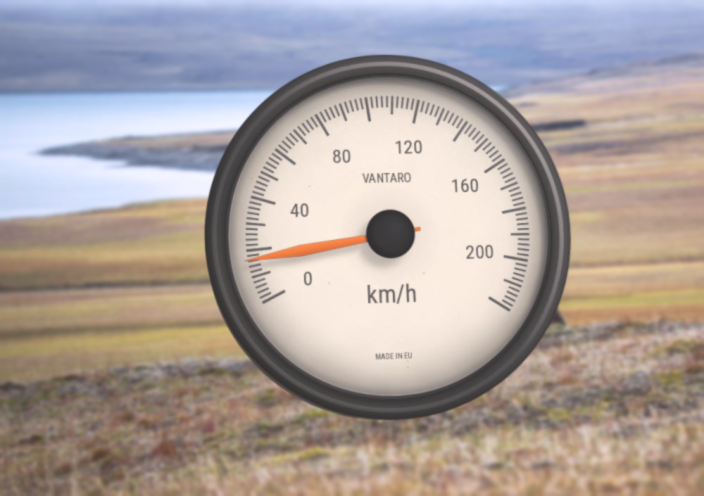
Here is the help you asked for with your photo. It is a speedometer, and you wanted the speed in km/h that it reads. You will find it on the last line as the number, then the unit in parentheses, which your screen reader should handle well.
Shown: 16 (km/h)
